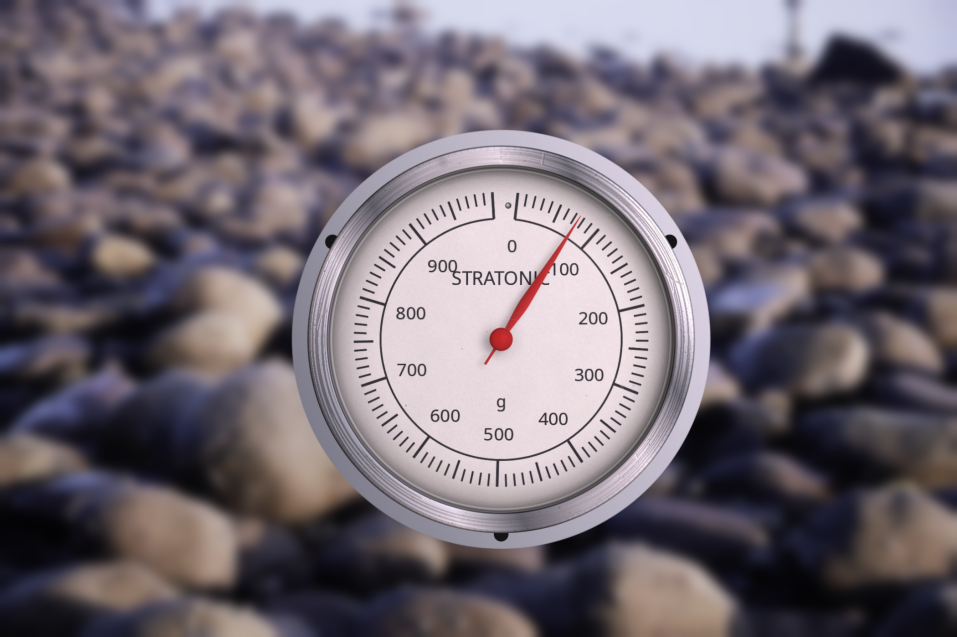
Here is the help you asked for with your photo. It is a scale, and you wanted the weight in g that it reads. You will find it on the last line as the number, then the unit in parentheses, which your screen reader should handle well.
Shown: 75 (g)
